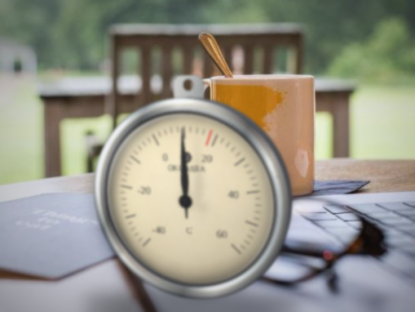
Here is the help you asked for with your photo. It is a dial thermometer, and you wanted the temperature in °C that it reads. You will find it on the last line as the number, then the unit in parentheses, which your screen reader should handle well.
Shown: 10 (°C)
